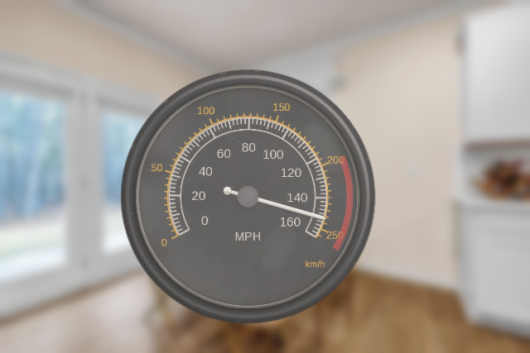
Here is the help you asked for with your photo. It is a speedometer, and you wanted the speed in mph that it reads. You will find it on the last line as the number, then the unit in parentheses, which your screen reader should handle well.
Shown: 150 (mph)
